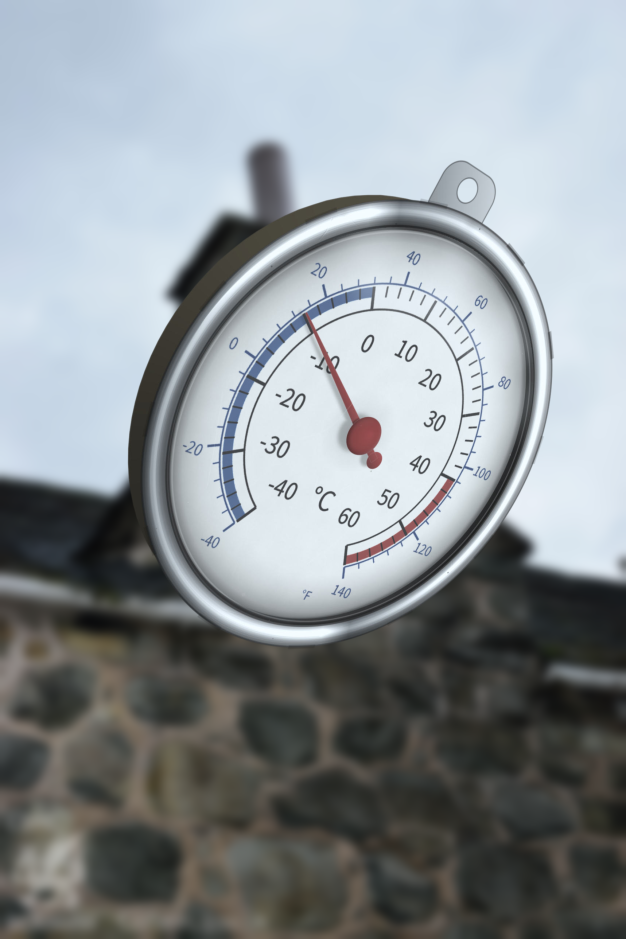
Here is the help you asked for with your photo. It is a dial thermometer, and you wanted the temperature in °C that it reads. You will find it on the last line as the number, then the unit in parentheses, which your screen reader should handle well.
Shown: -10 (°C)
